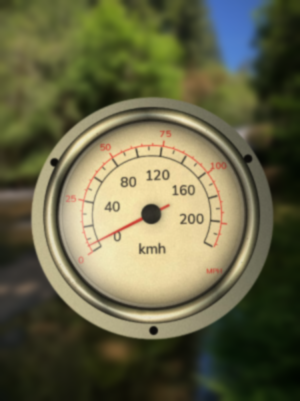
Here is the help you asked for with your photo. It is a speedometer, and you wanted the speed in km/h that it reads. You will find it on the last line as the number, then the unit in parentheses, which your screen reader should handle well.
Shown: 5 (km/h)
